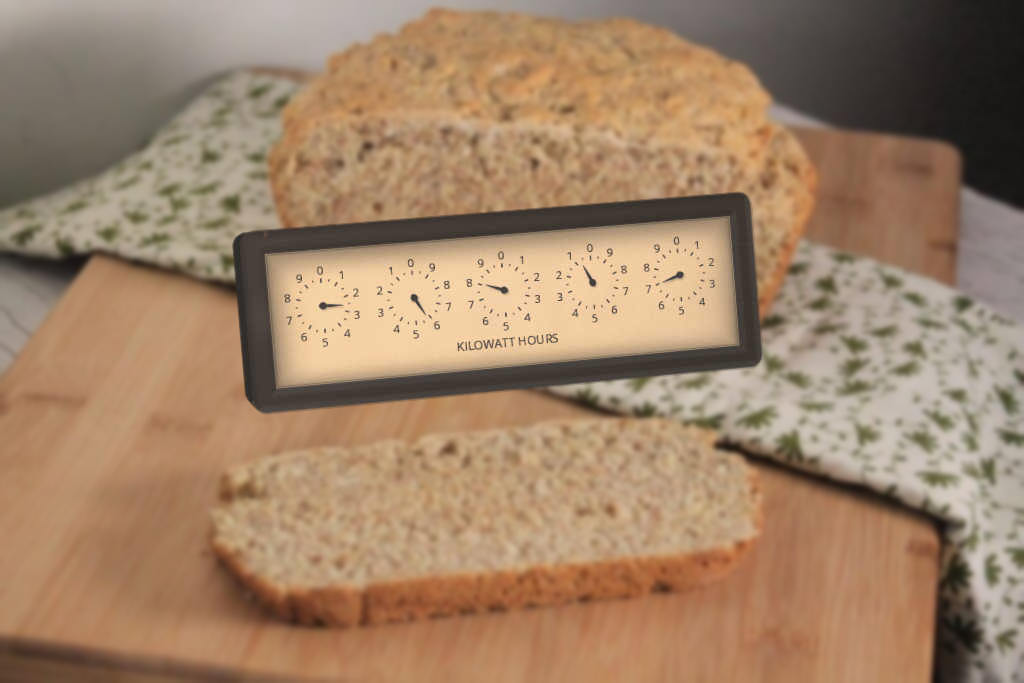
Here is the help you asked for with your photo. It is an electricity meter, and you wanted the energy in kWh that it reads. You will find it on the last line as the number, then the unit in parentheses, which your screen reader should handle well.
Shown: 25807 (kWh)
